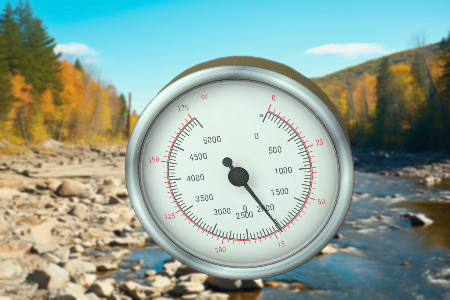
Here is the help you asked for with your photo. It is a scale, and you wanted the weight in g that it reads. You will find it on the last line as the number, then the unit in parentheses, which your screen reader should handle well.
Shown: 2000 (g)
